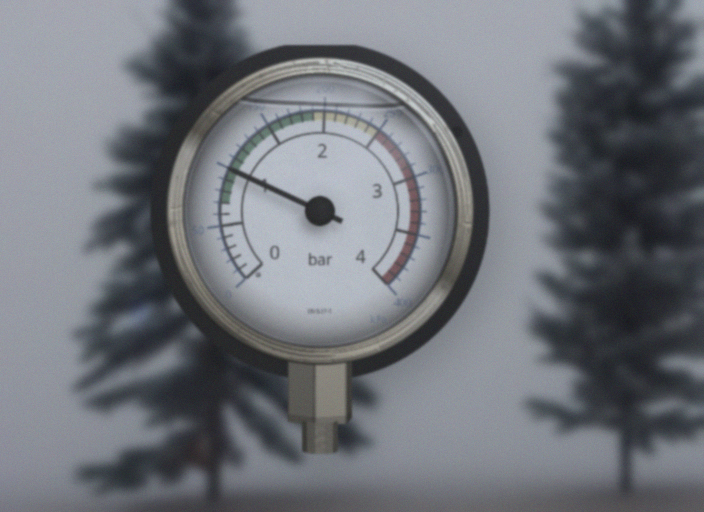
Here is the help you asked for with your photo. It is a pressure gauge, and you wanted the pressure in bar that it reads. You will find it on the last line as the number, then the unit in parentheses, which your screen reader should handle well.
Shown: 1 (bar)
